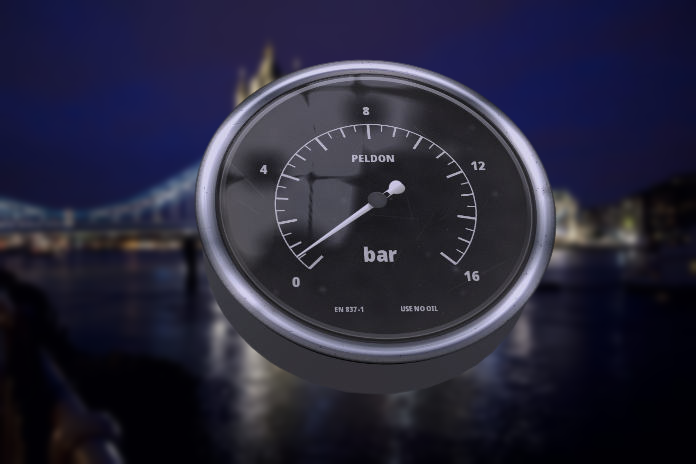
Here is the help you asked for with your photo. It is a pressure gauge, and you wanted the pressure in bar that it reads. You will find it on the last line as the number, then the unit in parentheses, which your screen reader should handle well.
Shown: 0.5 (bar)
